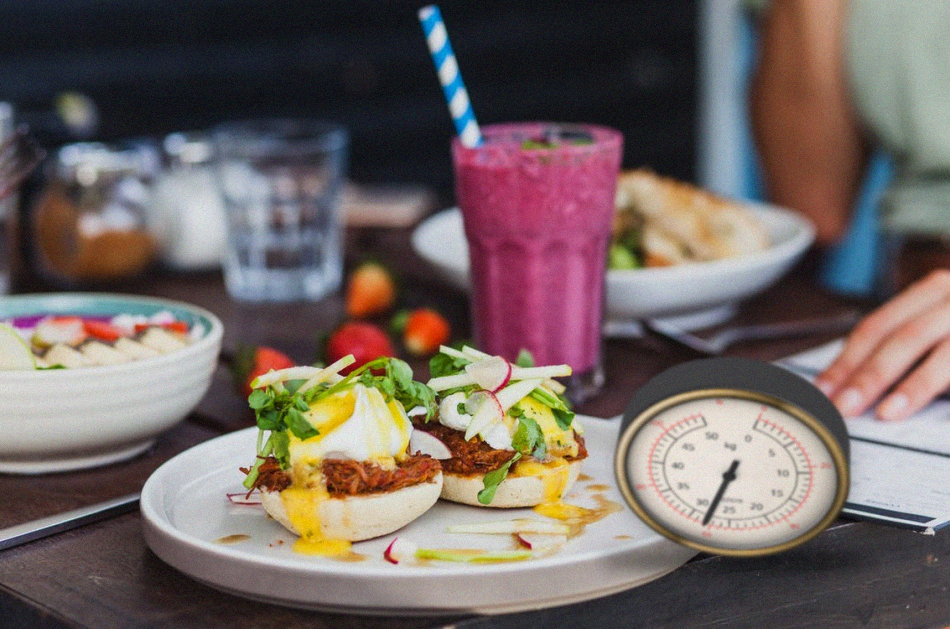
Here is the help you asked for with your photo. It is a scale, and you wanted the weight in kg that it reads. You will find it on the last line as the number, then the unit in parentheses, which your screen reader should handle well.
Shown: 28 (kg)
